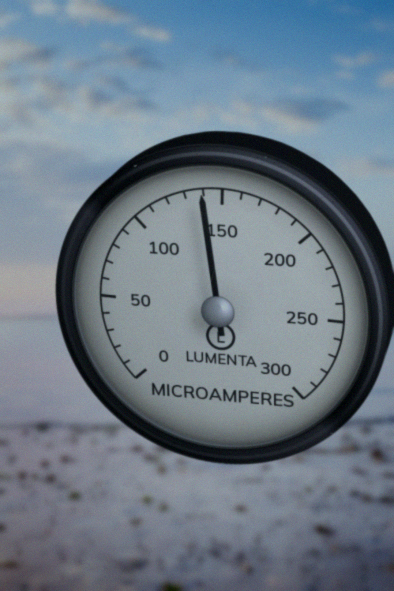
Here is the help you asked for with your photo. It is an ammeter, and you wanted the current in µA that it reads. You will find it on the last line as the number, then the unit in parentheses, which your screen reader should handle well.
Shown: 140 (µA)
